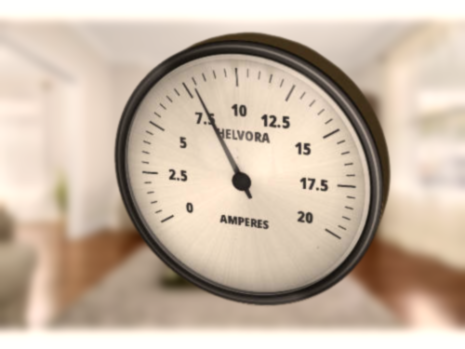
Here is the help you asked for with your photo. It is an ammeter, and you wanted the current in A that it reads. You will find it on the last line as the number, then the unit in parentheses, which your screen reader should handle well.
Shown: 8 (A)
